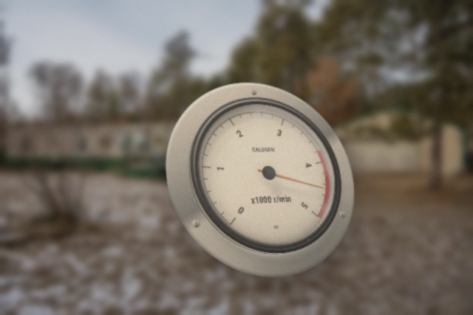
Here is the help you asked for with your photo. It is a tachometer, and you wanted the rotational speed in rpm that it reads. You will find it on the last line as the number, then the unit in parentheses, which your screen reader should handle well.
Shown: 4500 (rpm)
